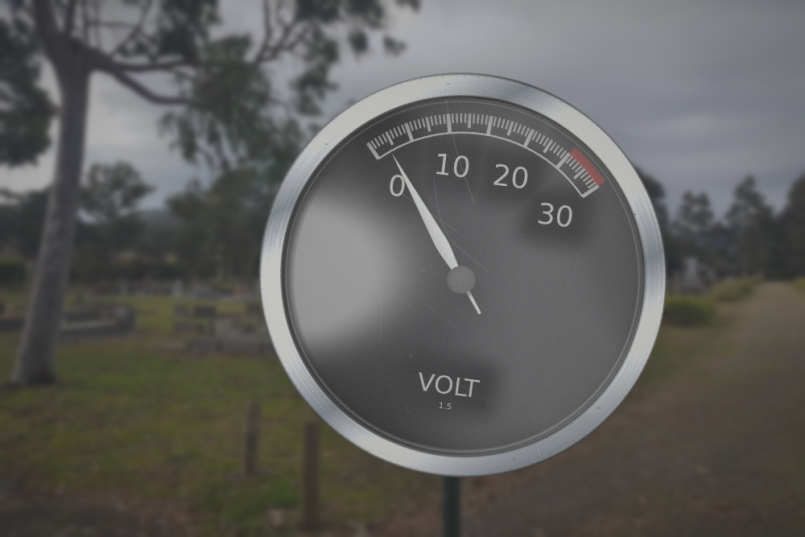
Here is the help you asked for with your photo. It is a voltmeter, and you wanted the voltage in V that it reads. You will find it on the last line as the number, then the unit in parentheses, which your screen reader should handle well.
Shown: 2 (V)
